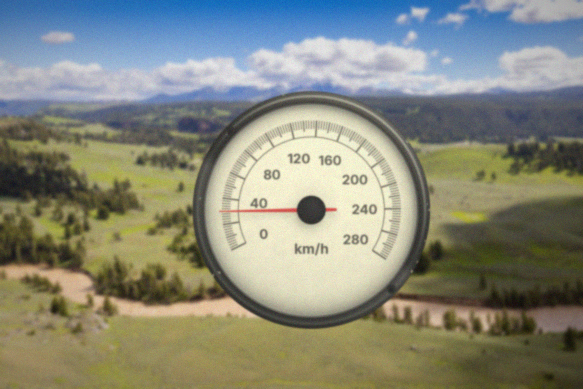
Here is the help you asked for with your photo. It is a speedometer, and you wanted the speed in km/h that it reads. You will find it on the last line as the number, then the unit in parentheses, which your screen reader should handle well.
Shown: 30 (km/h)
